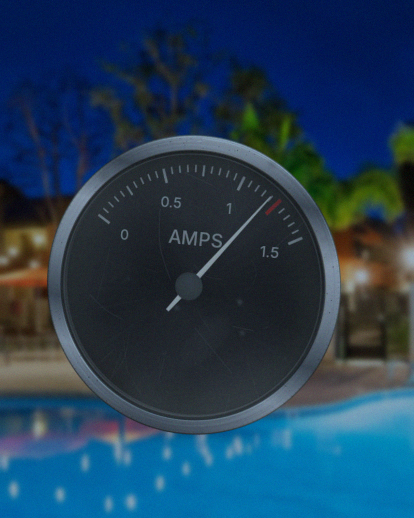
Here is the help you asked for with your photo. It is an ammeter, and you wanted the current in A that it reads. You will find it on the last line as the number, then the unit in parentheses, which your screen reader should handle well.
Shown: 1.2 (A)
